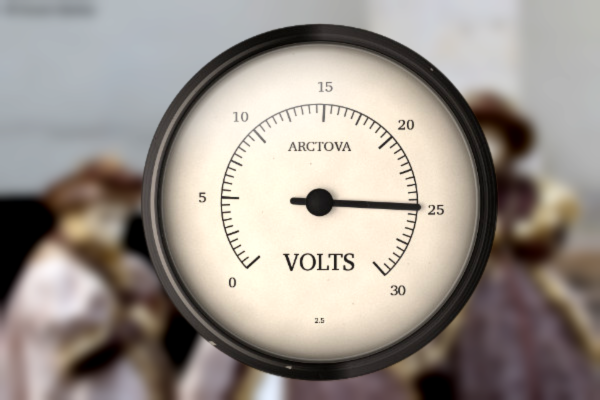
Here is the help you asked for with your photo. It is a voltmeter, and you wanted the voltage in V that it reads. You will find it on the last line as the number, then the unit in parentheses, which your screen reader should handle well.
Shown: 25 (V)
